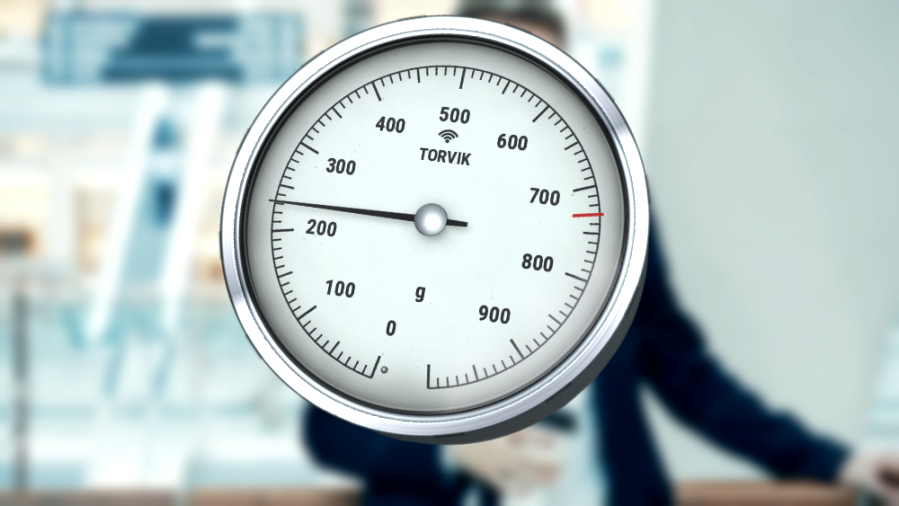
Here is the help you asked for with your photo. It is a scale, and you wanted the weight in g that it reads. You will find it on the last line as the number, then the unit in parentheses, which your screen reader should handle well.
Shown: 230 (g)
